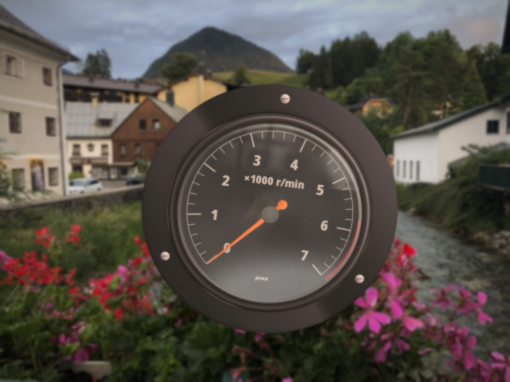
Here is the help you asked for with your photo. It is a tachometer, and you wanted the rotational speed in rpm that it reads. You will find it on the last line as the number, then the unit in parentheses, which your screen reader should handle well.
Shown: 0 (rpm)
